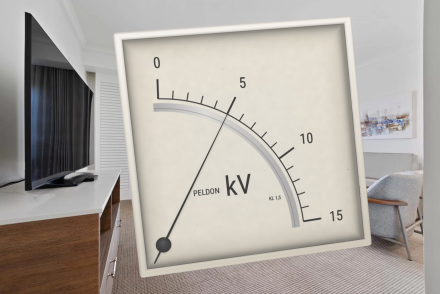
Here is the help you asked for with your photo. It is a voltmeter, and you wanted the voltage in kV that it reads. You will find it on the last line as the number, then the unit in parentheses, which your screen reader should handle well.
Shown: 5 (kV)
